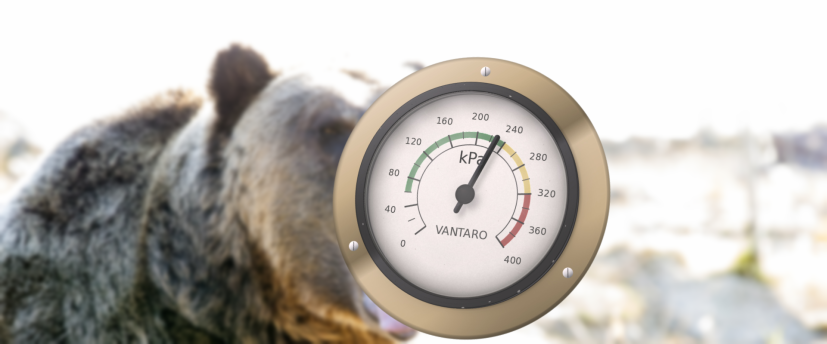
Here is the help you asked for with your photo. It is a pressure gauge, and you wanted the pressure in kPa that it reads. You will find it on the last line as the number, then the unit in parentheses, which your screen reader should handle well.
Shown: 230 (kPa)
